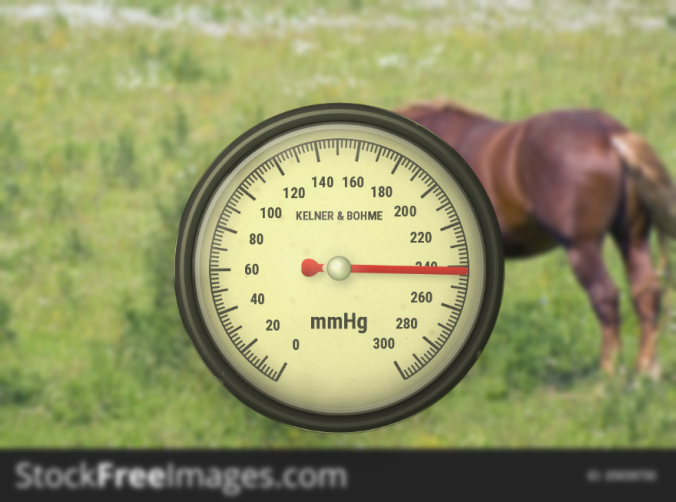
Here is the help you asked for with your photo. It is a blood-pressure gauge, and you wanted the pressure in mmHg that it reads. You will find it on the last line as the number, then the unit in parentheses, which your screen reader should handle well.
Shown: 242 (mmHg)
